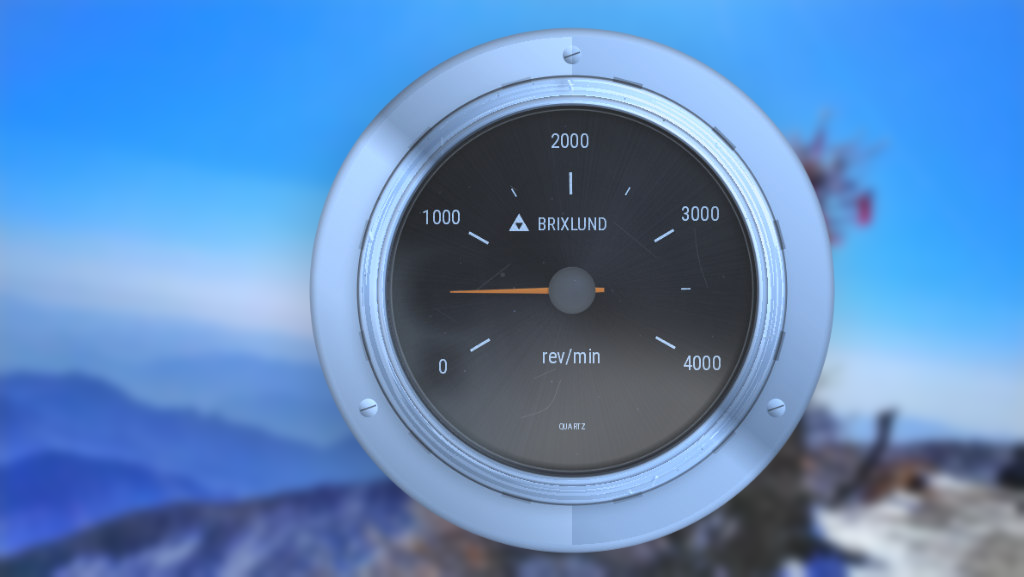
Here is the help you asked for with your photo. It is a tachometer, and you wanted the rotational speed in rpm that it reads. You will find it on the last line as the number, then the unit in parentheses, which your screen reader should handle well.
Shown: 500 (rpm)
